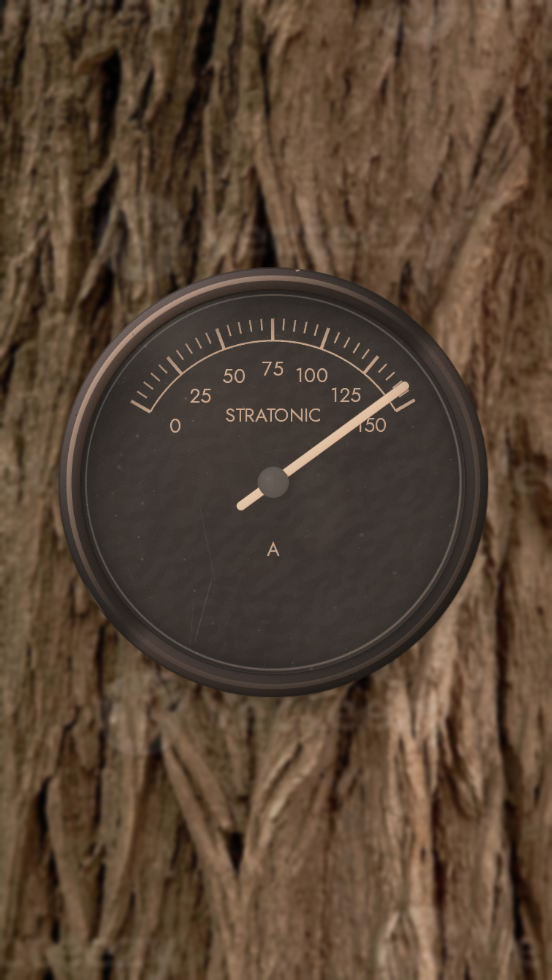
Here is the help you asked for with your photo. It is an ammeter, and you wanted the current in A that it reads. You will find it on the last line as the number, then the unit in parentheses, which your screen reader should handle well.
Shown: 142.5 (A)
